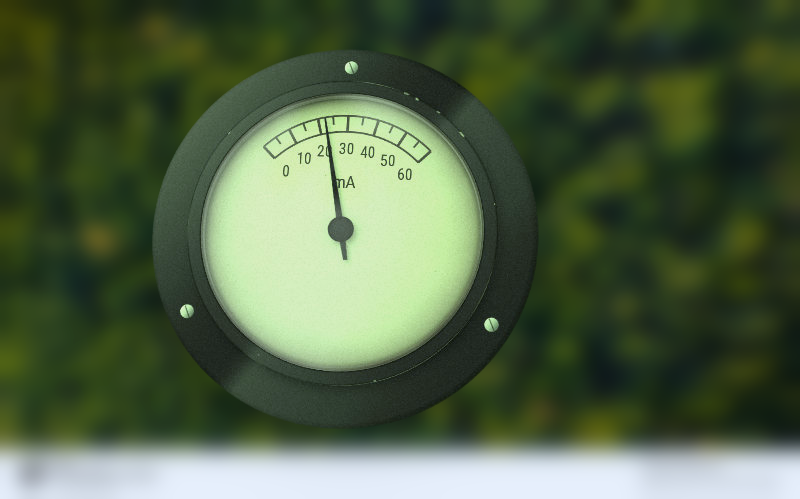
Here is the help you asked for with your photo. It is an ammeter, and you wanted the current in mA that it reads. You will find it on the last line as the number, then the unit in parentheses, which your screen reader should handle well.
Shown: 22.5 (mA)
